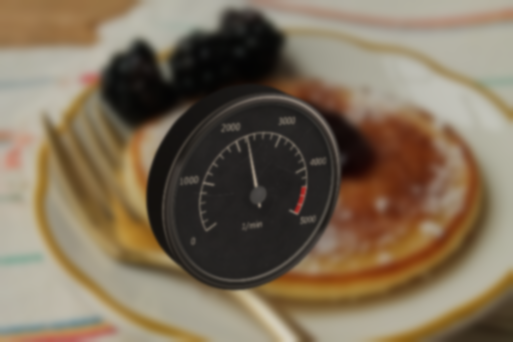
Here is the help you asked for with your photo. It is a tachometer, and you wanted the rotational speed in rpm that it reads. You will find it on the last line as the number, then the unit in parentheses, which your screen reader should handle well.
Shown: 2200 (rpm)
